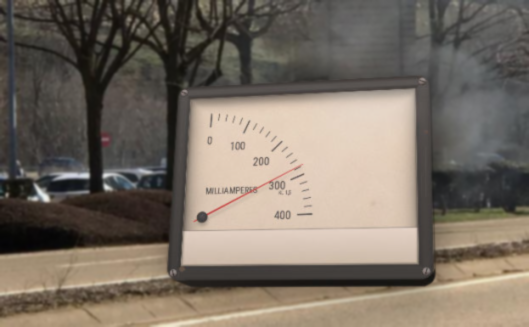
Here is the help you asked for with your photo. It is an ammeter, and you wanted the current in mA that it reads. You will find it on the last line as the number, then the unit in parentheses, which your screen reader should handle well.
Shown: 280 (mA)
